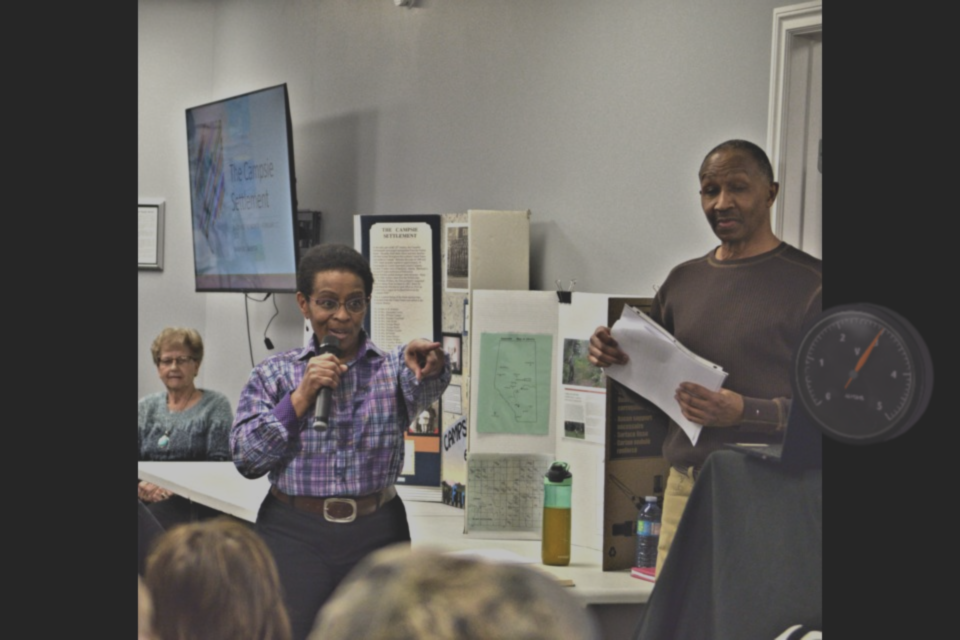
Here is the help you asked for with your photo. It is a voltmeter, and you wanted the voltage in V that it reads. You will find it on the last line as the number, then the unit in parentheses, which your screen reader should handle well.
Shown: 3 (V)
